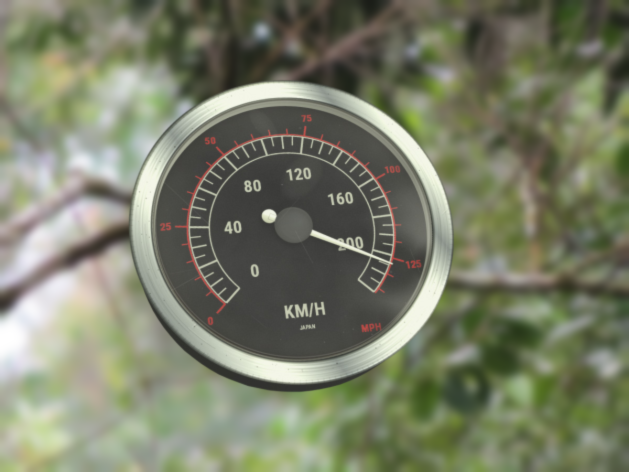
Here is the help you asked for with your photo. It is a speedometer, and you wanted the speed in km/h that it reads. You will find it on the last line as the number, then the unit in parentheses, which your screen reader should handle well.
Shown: 205 (km/h)
